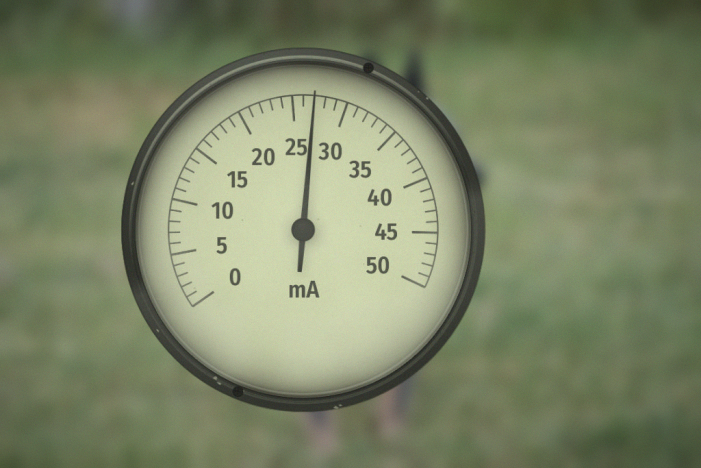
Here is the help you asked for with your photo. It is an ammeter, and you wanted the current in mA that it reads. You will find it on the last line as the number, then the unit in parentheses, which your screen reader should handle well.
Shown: 27 (mA)
